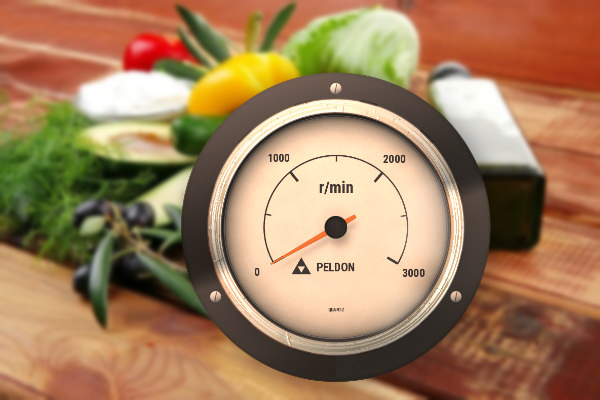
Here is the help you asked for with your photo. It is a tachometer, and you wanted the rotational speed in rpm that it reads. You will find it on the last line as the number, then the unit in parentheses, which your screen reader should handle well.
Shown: 0 (rpm)
